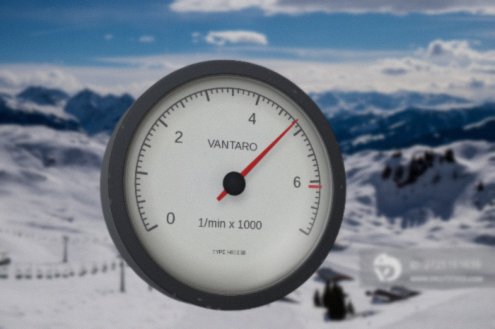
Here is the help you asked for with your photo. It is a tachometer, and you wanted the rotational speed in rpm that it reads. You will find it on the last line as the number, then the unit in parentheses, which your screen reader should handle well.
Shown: 4800 (rpm)
